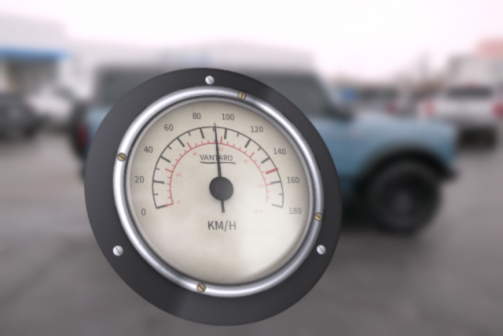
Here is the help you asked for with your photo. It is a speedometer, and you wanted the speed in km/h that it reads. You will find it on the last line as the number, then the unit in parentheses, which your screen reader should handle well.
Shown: 90 (km/h)
